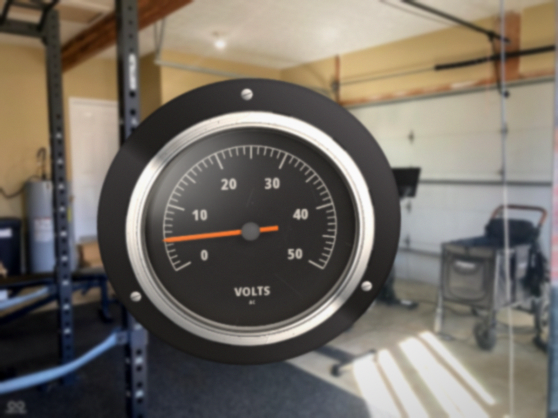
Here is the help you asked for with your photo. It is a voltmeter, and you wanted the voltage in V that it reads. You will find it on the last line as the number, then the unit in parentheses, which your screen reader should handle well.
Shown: 5 (V)
